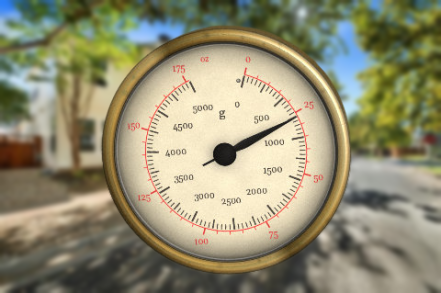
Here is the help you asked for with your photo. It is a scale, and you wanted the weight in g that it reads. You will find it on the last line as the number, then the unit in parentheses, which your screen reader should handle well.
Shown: 750 (g)
